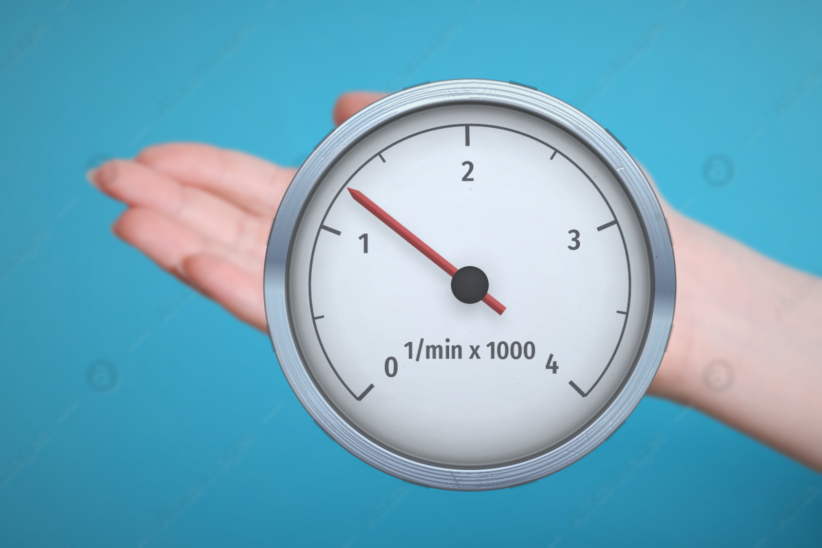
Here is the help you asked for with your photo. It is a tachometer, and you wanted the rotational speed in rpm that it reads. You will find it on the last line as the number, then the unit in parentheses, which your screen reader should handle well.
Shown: 1250 (rpm)
